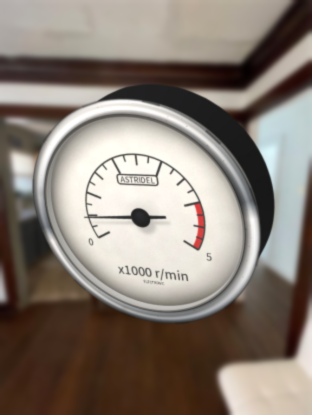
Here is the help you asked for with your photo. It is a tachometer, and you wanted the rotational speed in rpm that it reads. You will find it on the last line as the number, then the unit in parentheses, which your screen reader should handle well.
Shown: 500 (rpm)
